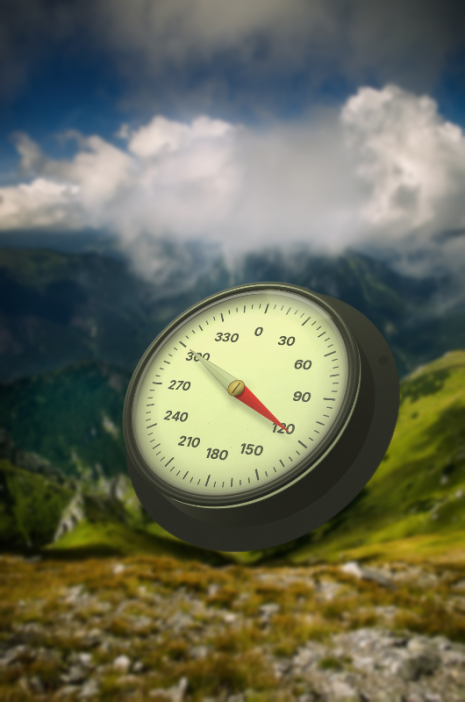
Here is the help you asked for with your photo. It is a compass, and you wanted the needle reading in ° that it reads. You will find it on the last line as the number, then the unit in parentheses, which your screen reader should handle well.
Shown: 120 (°)
